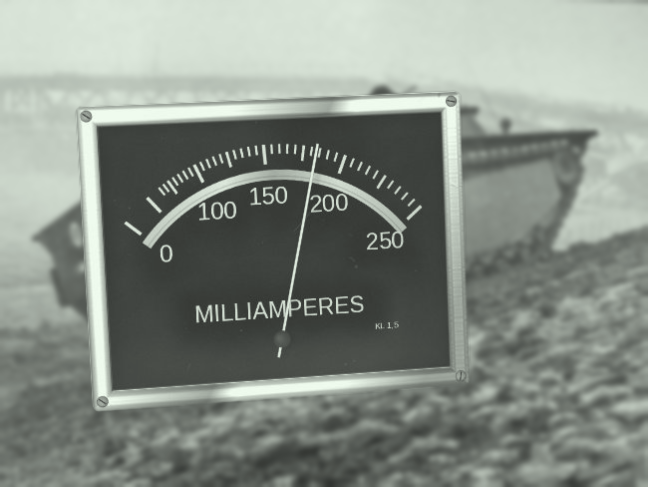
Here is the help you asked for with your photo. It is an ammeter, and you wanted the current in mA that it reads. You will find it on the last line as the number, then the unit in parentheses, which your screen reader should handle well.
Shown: 182.5 (mA)
